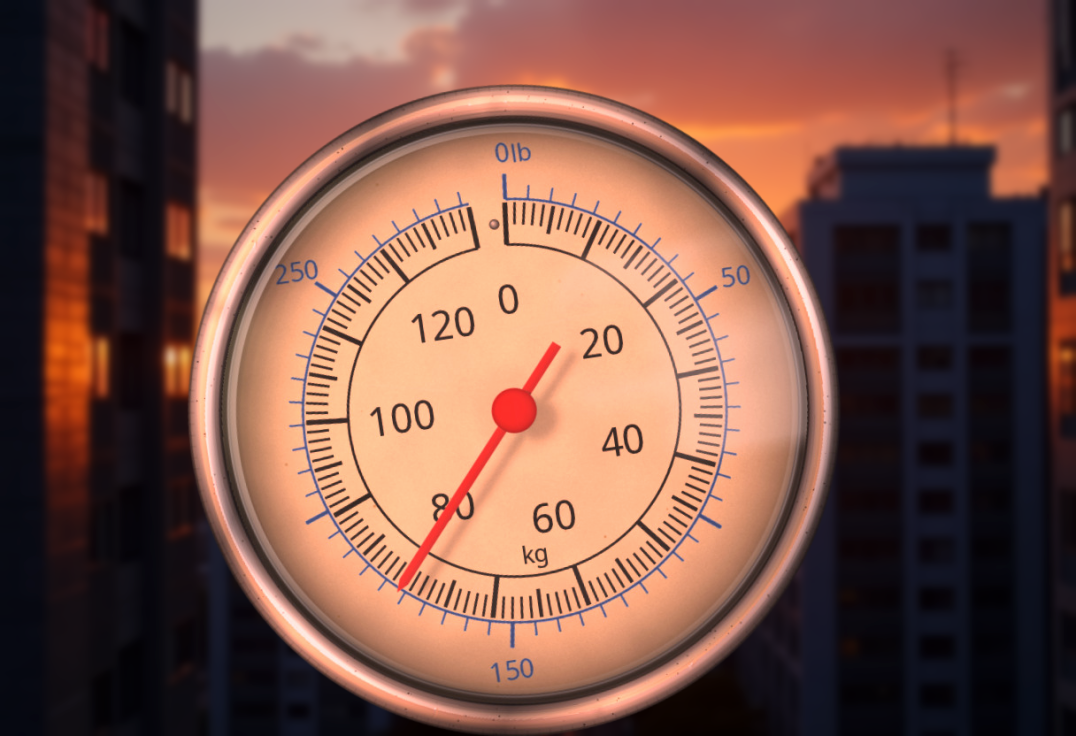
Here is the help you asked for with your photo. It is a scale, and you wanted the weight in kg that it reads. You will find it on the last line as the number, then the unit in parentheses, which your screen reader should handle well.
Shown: 80 (kg)
